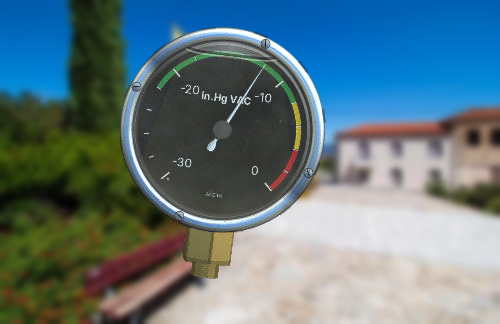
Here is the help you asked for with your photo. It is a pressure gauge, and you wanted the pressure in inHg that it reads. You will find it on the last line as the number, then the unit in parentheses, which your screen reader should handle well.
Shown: -12 (inHg)
